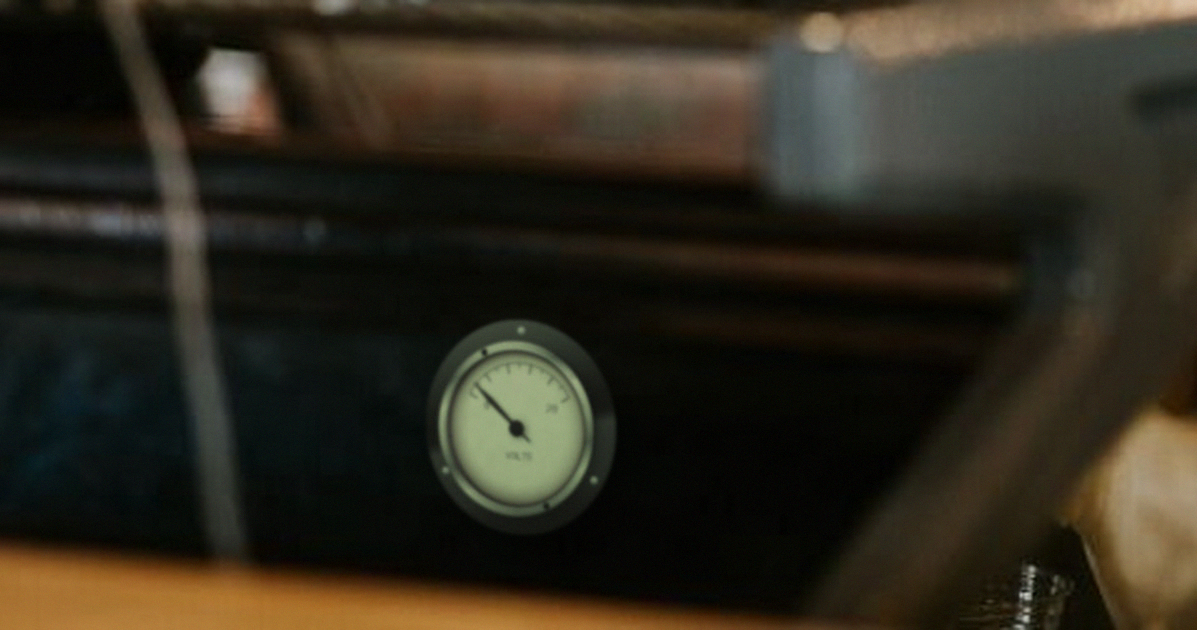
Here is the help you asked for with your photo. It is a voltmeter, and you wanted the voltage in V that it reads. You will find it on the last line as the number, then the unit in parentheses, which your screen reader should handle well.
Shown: 2 (V)
